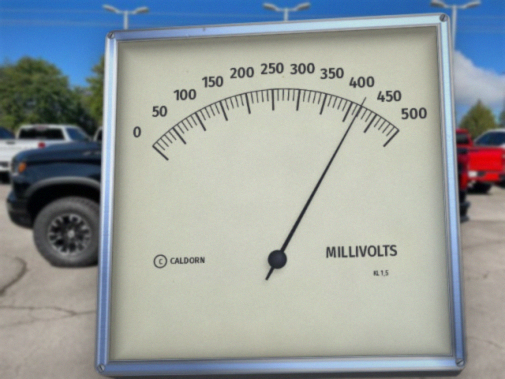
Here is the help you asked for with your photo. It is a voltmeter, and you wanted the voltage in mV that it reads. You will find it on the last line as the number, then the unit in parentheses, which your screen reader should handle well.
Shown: 420 (mV)
